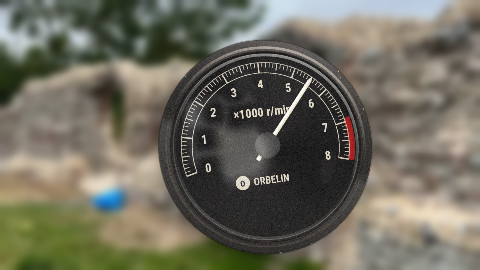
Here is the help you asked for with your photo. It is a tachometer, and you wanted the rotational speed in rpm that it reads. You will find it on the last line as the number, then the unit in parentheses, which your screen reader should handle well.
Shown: 5500 (rpm)
